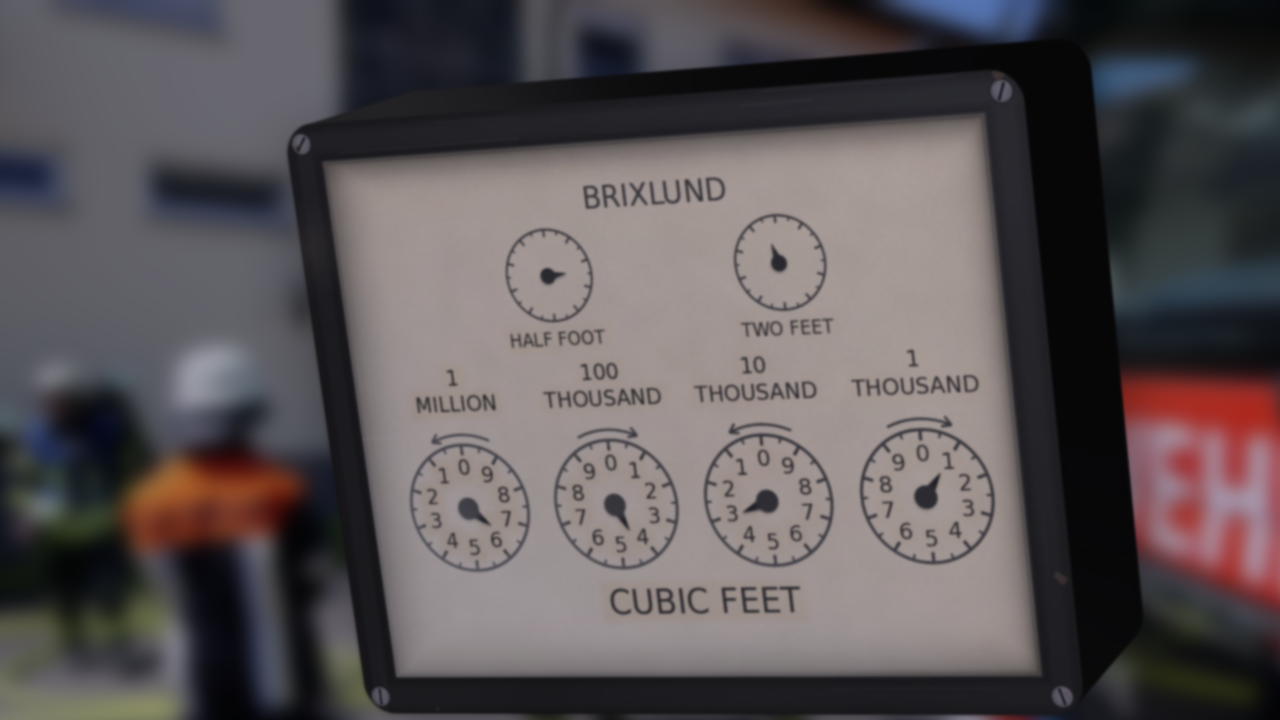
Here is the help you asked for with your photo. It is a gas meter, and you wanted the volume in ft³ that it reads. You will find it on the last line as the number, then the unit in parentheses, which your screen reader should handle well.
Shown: 643100 (ft³)
